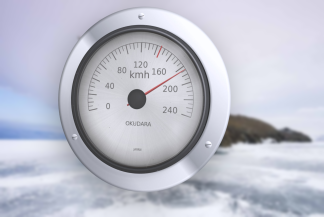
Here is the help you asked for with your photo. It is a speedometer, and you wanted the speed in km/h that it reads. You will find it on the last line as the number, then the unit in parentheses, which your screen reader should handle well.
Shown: 185 (km/h)
